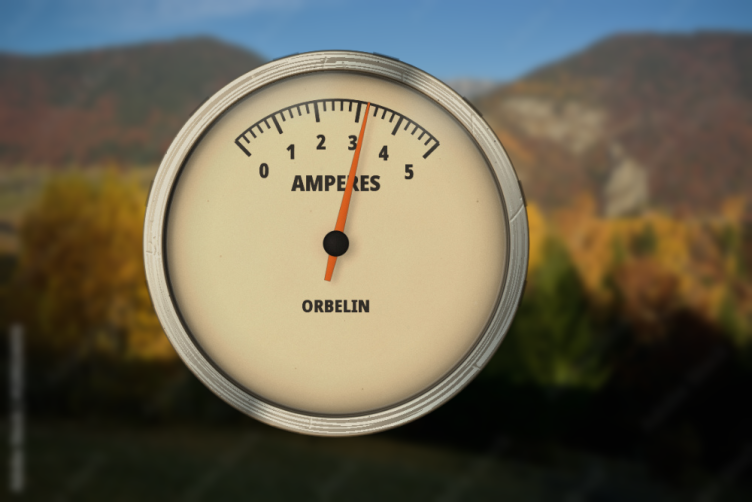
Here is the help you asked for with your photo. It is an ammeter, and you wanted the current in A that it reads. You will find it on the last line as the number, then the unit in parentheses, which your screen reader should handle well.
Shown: 3.2 (A)
